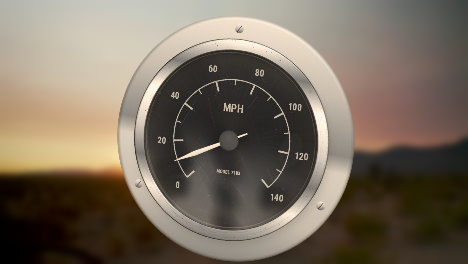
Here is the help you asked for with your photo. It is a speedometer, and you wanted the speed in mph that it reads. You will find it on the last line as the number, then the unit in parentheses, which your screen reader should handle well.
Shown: 10 (mph)
